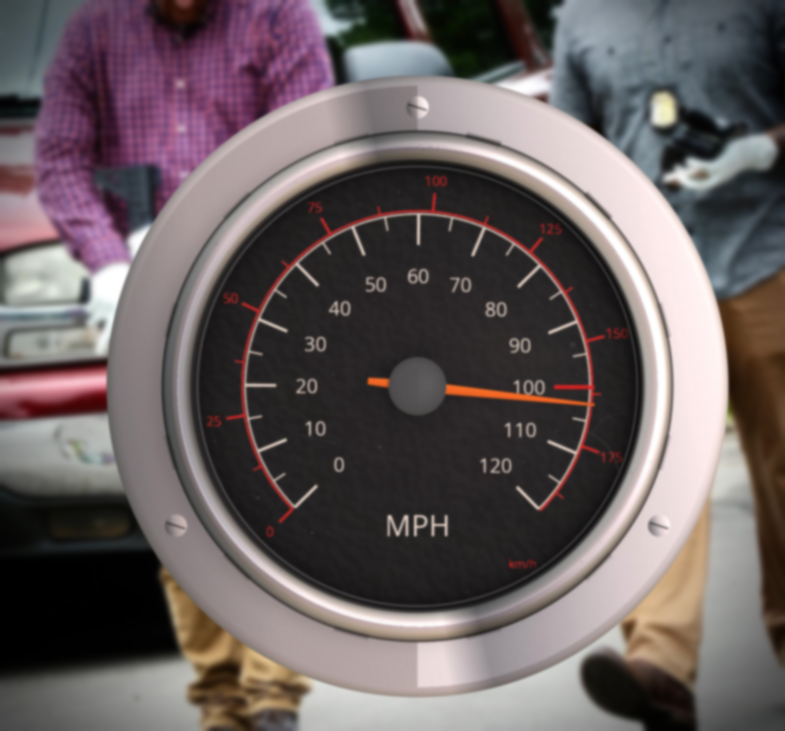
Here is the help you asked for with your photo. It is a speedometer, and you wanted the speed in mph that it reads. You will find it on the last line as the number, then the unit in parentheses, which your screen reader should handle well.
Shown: 102.5 (mph)
